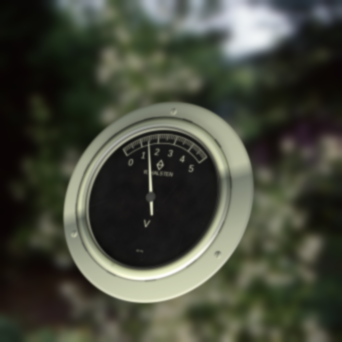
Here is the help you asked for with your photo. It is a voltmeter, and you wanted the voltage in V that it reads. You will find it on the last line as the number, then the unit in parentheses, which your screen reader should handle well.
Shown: 1.5 (V)
